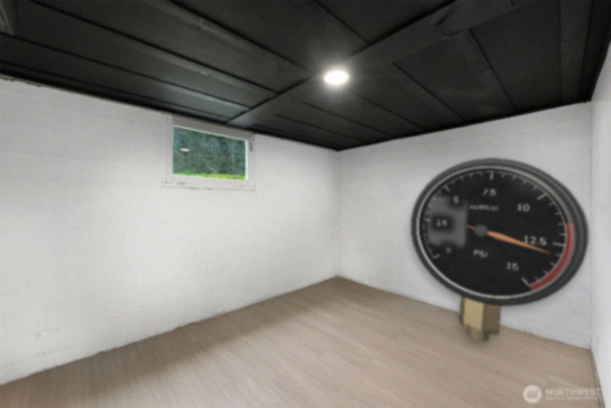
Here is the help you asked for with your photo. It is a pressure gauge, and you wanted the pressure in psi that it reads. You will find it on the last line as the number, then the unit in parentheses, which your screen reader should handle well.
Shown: 13 (psi)
